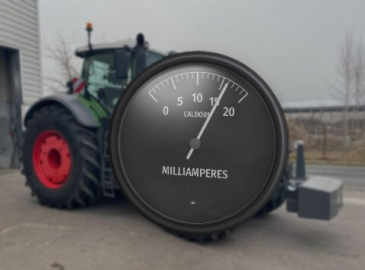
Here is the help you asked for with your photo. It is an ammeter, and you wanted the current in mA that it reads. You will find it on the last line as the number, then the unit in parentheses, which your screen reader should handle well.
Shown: 16 (mA)
